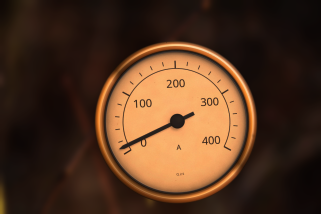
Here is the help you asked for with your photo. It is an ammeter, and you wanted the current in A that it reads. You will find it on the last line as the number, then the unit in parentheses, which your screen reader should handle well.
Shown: 10 (A)
